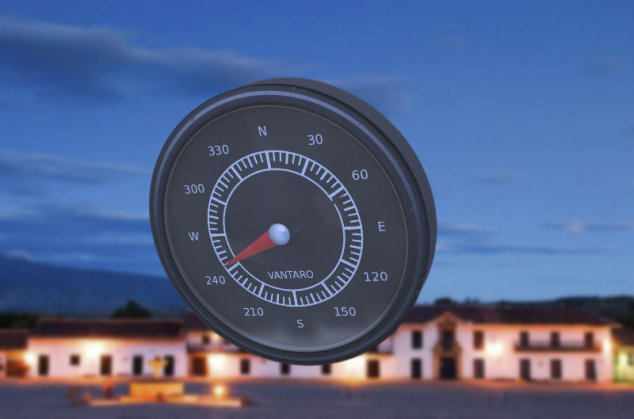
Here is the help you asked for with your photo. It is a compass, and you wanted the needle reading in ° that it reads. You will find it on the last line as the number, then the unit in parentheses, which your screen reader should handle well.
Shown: 245 (°)
